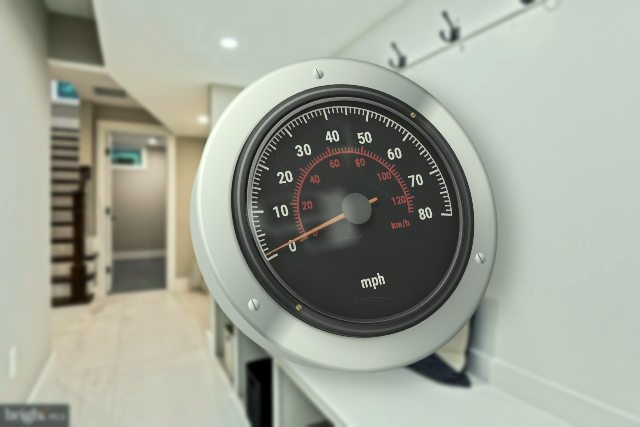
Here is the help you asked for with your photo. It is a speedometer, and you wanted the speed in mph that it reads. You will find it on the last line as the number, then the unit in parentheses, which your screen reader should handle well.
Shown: 1 (mph)
